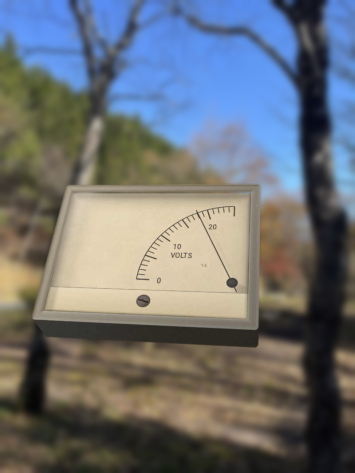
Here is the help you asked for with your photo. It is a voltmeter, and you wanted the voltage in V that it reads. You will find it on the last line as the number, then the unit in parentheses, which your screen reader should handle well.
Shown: 18 (V)
